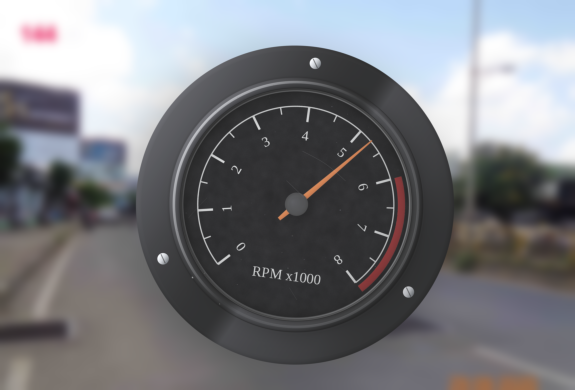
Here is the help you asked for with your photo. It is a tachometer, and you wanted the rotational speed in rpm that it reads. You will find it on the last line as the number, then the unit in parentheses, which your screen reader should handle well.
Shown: 5250 (rpm)
